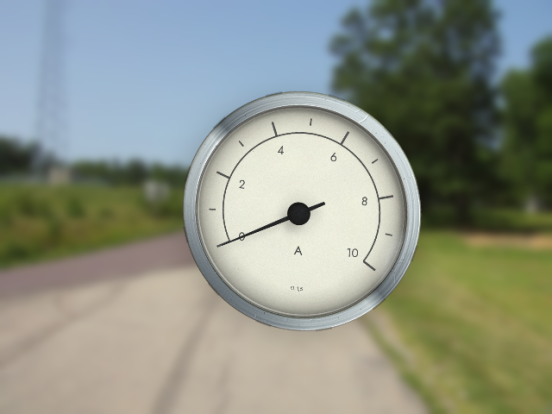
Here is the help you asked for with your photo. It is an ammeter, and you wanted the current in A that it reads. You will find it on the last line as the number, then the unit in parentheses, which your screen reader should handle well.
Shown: 0 (A)
